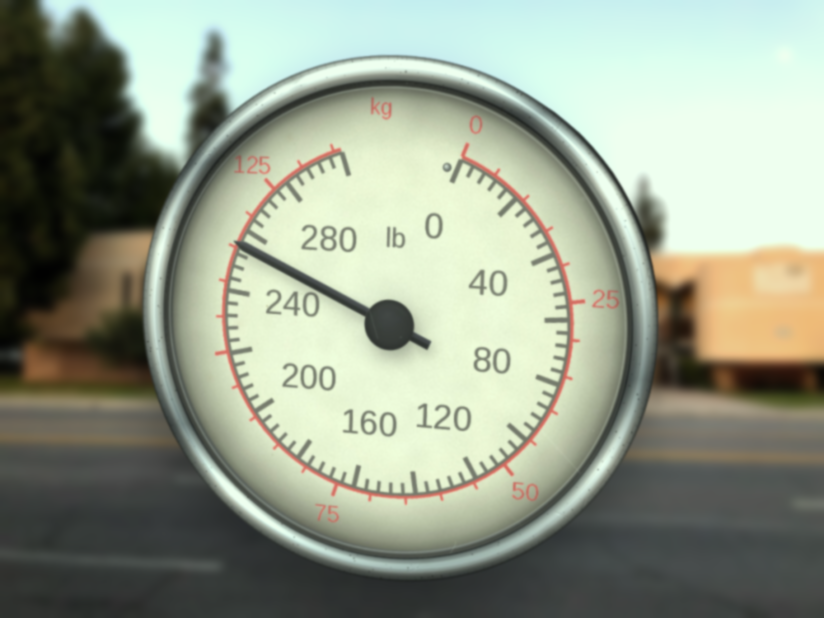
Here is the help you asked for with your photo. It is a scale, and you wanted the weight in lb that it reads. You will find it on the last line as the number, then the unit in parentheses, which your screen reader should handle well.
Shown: 256 (lb)
